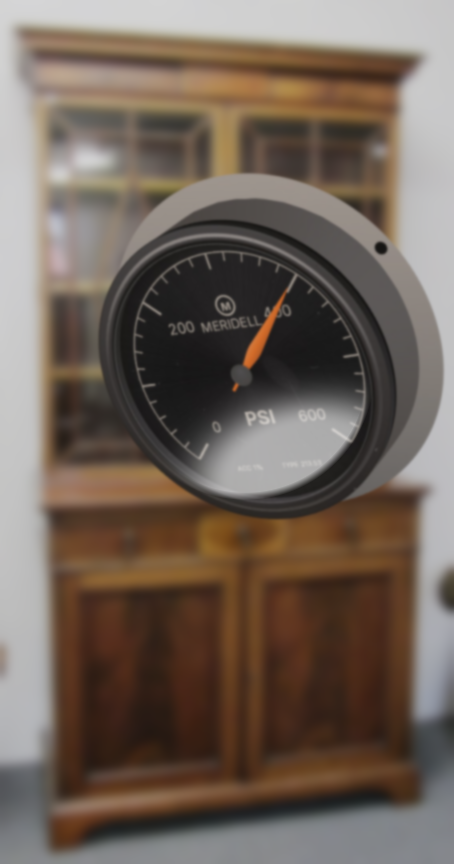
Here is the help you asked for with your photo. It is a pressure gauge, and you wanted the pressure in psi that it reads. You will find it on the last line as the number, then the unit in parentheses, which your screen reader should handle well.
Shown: 400 (psi)
